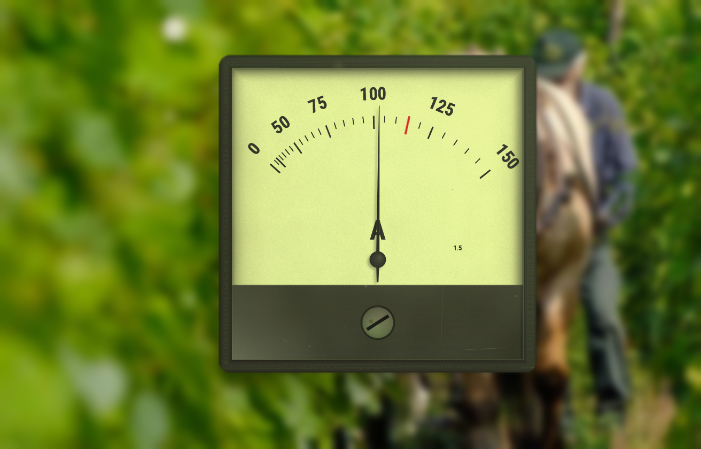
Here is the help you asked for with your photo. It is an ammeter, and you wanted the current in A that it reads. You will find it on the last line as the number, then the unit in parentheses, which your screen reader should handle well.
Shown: 102.5 (A)
